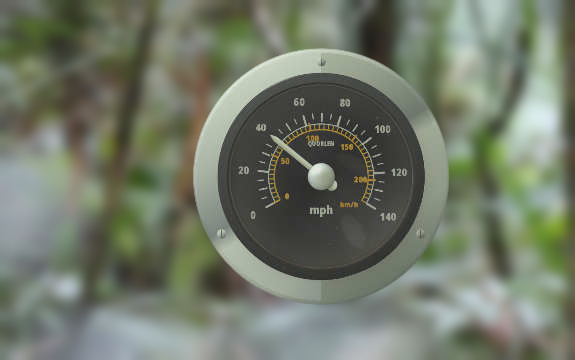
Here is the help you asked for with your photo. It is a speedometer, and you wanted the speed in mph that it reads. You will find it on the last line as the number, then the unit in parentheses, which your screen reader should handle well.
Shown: 40 (mph)
